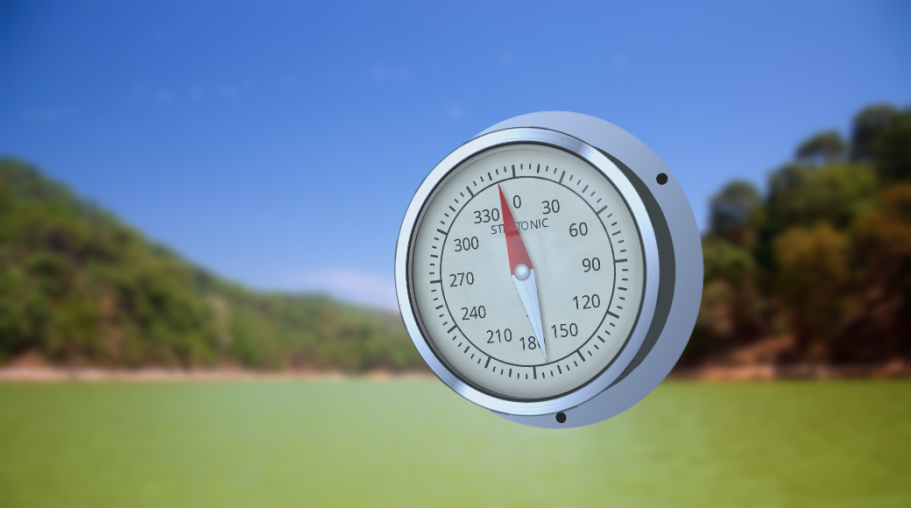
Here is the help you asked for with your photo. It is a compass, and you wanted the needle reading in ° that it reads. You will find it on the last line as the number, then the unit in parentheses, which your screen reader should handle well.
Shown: 350 (°)
